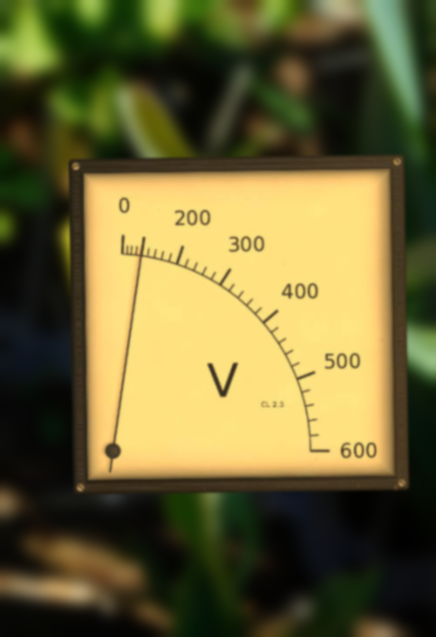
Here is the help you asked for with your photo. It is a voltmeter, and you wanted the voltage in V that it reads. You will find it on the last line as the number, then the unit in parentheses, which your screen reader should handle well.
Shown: 100 (V)
